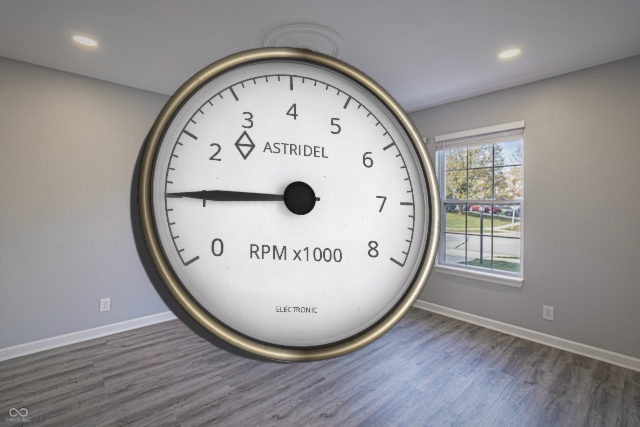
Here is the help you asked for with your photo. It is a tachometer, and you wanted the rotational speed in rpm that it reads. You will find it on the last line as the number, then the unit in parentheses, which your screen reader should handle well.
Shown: 1000 (rpm)
